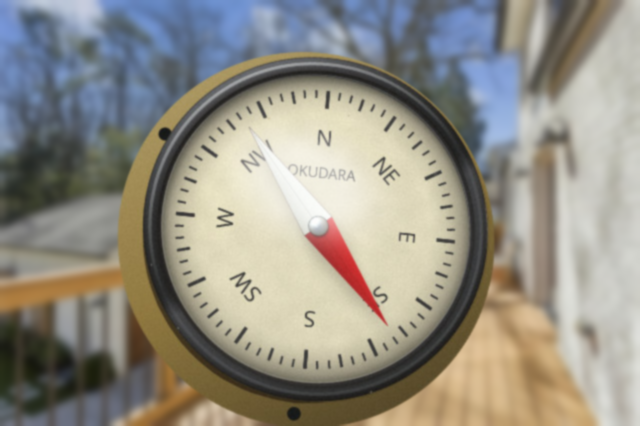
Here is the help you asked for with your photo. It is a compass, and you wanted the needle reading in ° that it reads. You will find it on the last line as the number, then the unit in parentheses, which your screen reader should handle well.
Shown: 140 (°)
